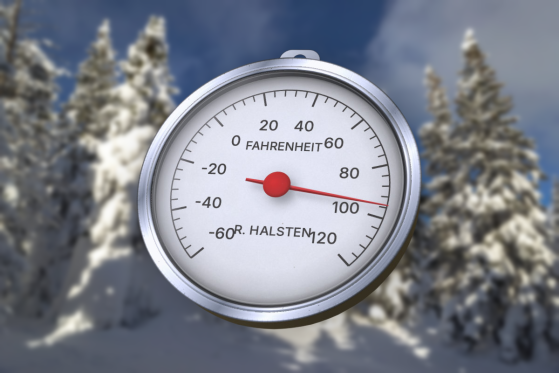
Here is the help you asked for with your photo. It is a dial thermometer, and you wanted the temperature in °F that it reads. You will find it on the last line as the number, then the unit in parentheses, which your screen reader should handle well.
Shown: 96 (°F)
